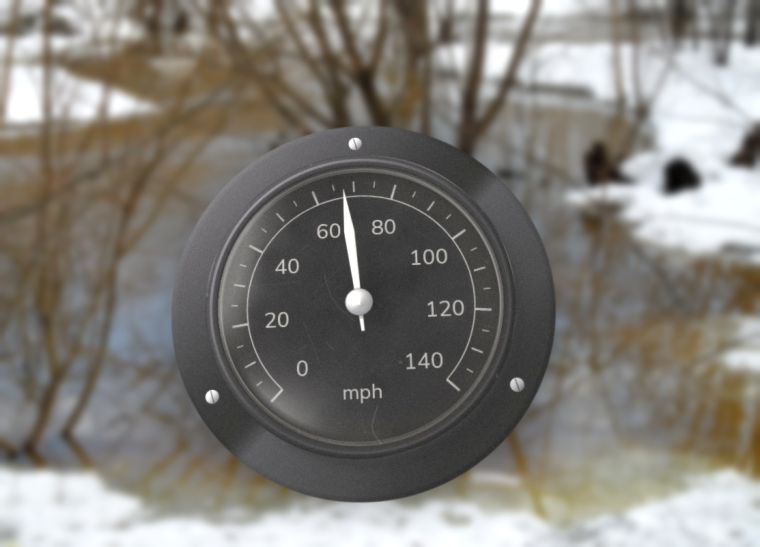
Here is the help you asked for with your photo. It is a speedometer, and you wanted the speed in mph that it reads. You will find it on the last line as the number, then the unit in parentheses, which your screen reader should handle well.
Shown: 67.5 (mph)
